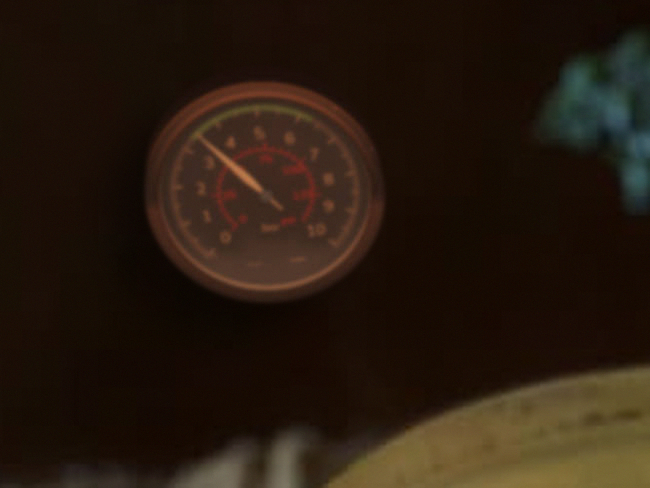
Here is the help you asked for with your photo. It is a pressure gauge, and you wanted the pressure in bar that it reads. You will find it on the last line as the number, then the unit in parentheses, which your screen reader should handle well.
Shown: 3.5 (bar)
